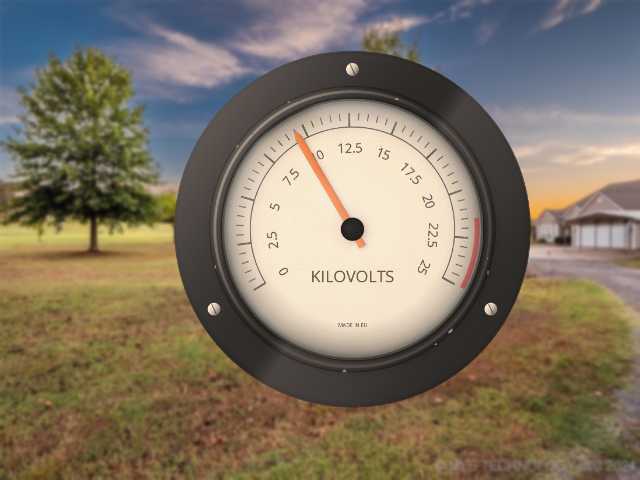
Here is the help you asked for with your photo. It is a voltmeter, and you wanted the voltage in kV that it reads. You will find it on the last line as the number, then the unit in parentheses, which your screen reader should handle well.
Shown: 9.5 (kV)
